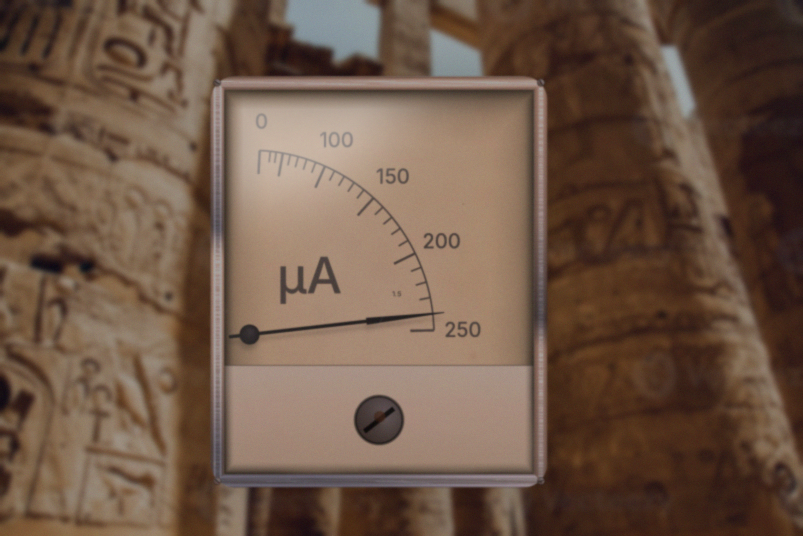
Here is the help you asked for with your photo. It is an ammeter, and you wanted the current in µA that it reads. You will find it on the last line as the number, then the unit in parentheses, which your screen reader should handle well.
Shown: 240 (µA)
